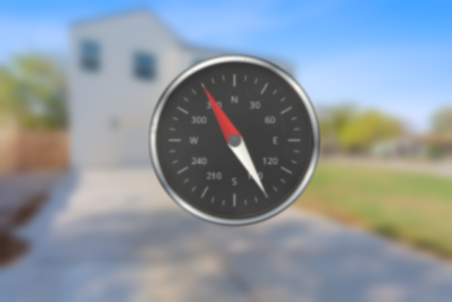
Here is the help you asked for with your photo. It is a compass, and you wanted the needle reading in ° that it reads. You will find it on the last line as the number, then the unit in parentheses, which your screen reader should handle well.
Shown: 330 (°)
